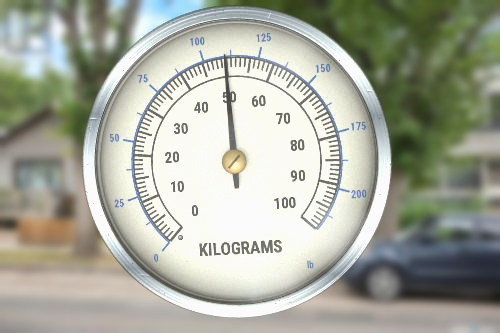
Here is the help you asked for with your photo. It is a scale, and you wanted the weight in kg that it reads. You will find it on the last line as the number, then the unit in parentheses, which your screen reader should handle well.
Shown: 50 (kg)
